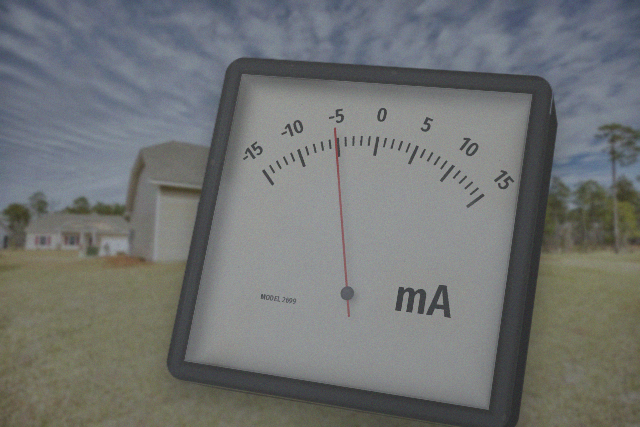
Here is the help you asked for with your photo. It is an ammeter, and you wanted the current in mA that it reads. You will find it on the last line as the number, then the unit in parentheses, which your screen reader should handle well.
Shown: -5 (mA)
